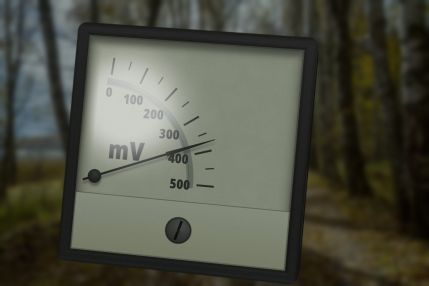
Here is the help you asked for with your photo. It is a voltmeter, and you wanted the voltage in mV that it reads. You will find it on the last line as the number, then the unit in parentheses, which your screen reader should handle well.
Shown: 375 (mV)
